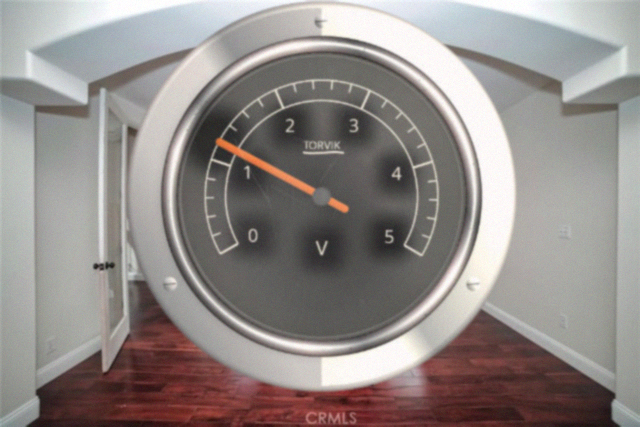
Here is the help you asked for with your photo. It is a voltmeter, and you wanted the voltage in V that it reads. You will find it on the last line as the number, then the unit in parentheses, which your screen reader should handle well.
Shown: 1.2 (V)
